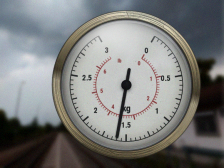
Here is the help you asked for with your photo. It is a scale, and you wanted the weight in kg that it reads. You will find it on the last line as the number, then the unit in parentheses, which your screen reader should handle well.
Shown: 1.6 (kg)
